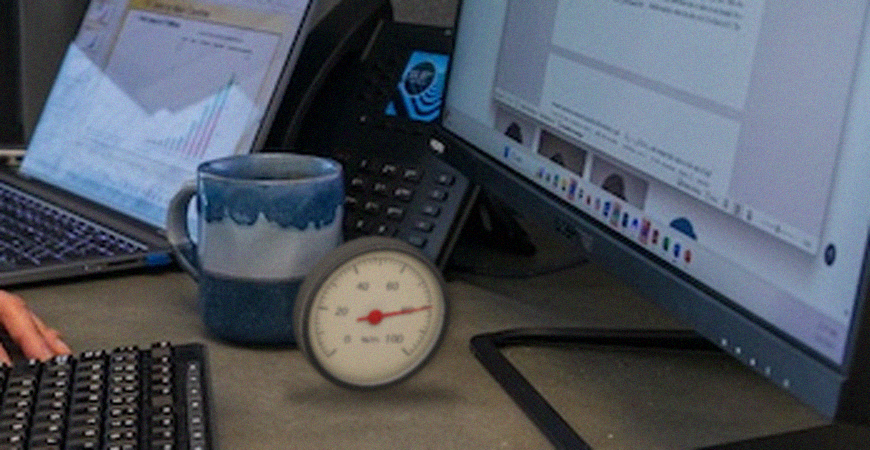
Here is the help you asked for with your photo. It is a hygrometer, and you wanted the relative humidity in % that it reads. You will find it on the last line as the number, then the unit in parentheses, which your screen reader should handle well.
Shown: 80 (%)
